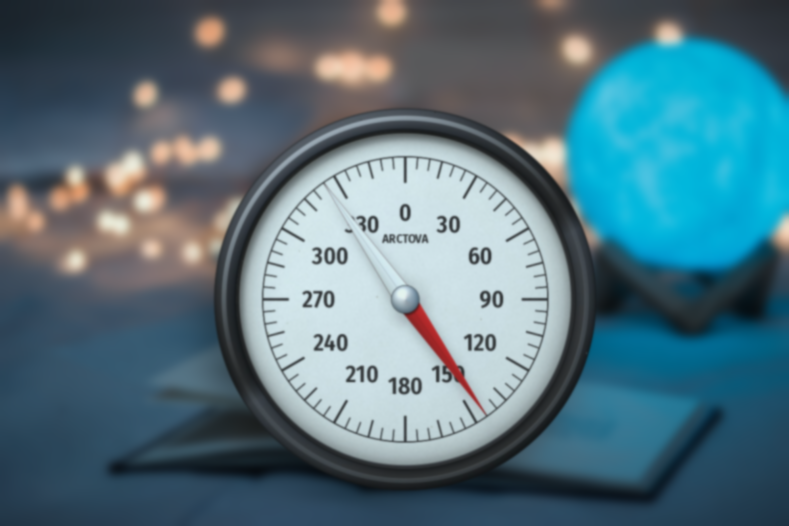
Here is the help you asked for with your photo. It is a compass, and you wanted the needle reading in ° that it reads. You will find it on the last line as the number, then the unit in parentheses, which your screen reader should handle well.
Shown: 145 (°)
